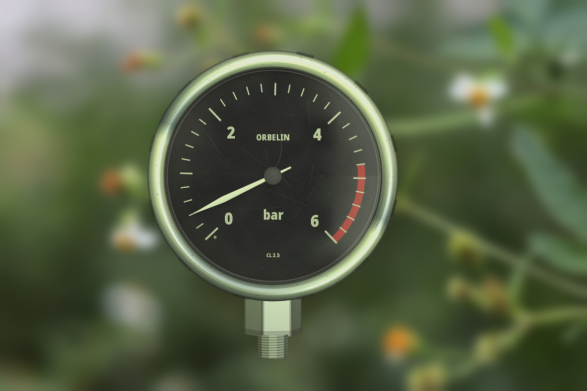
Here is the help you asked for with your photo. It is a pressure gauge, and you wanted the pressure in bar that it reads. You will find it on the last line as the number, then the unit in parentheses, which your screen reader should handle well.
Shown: 0.4 (bar)
